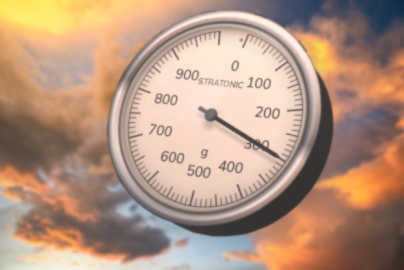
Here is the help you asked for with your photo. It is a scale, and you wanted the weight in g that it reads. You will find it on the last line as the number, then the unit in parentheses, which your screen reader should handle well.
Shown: 300 (g)
